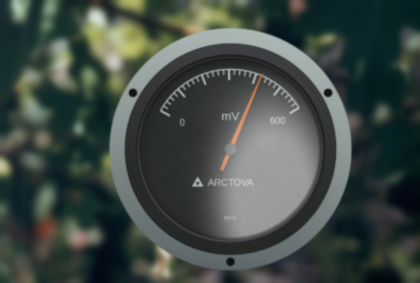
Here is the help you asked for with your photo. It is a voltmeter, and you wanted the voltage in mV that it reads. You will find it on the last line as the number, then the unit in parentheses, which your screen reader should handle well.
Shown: 420 (mV)
